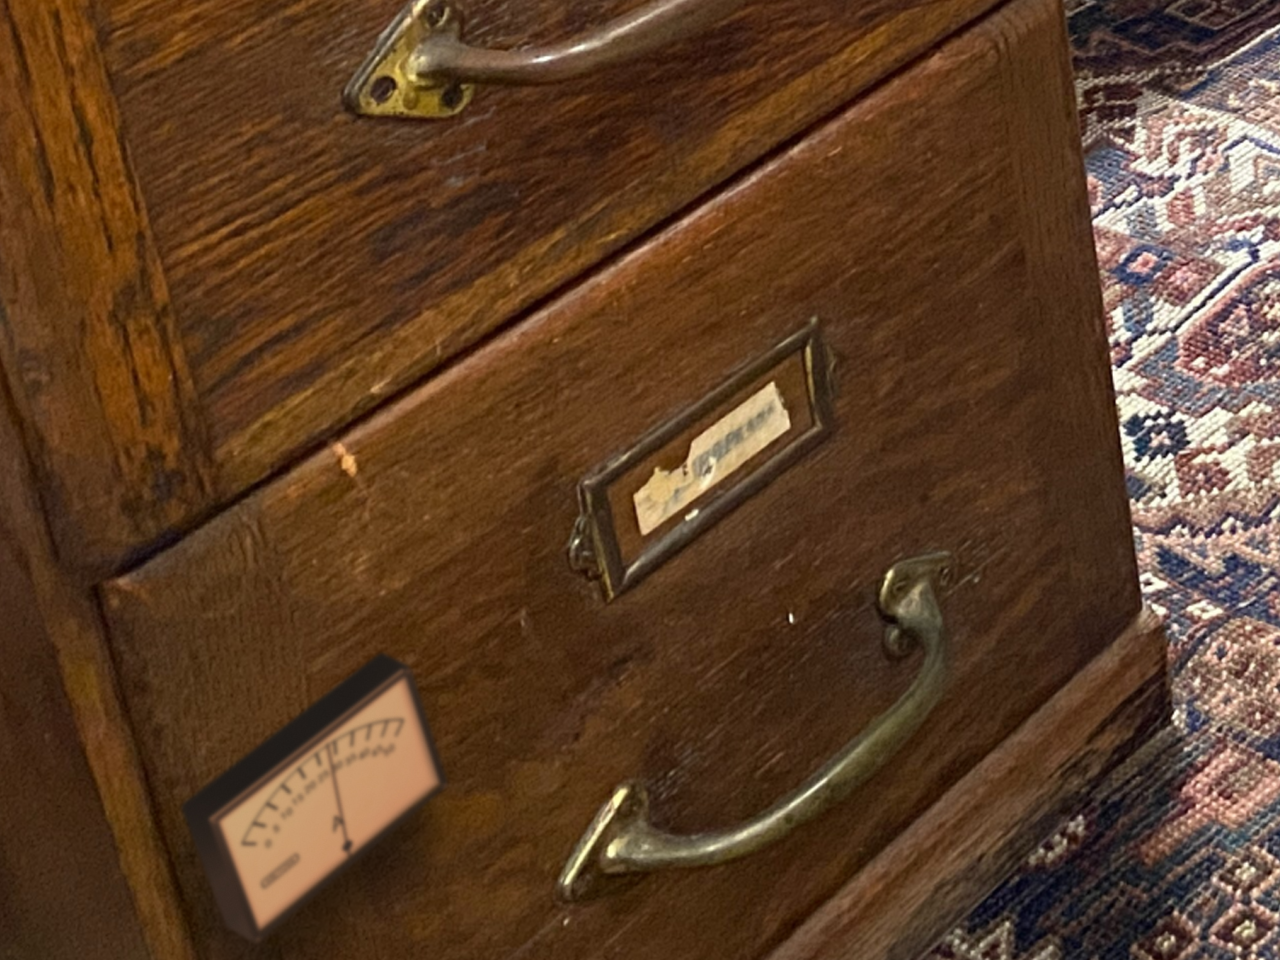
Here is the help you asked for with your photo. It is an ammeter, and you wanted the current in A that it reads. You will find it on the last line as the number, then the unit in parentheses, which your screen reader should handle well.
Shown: 27.5 (A)
